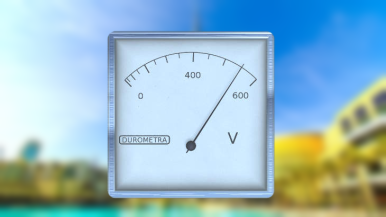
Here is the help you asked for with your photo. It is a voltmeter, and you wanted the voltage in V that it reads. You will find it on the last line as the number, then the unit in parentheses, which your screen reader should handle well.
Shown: 550 (V)
